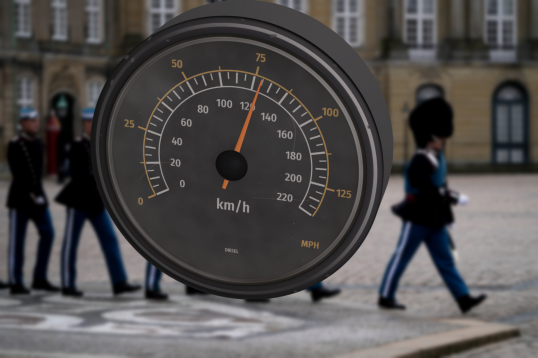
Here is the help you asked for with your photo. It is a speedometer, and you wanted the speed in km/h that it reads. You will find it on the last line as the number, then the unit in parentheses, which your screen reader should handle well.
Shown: 125 (km/h)
